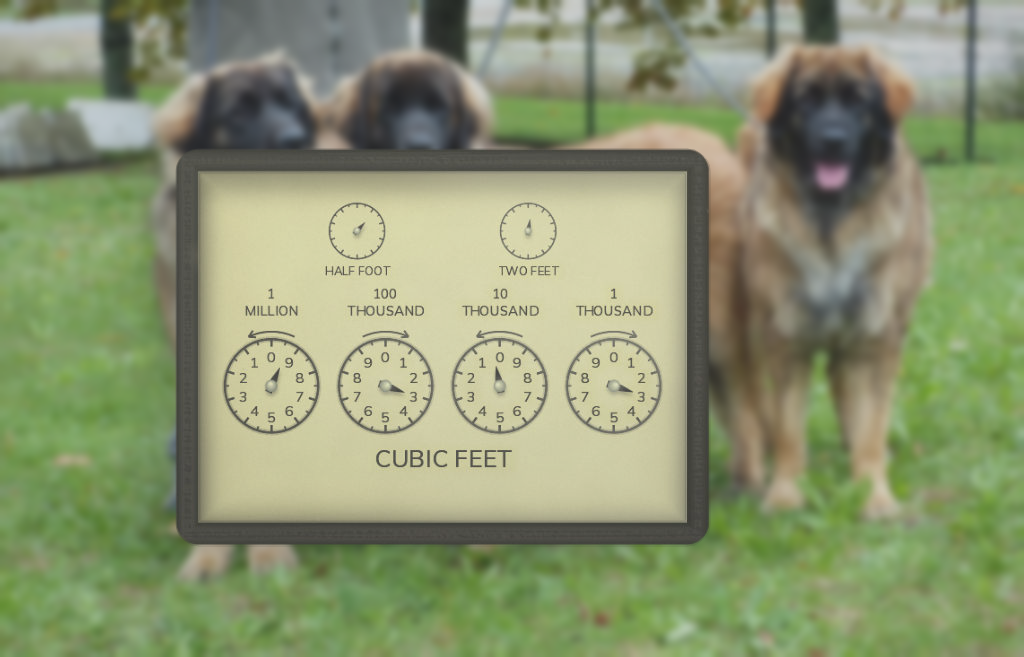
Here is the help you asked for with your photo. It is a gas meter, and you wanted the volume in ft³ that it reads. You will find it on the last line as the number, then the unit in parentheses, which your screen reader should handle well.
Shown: 930300 (ft³)
